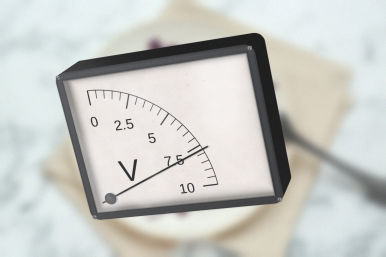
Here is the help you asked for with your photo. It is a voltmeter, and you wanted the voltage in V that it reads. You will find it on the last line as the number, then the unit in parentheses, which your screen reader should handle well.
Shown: 7.75 (V)
